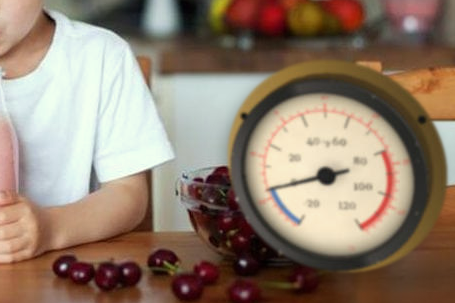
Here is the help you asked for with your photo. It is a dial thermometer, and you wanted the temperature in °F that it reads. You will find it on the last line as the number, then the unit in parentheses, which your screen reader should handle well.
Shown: 0 (°F)
